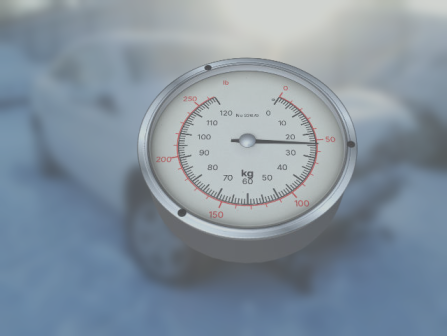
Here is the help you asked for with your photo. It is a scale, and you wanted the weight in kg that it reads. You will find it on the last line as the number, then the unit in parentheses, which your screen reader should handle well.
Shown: 25 (kg)
